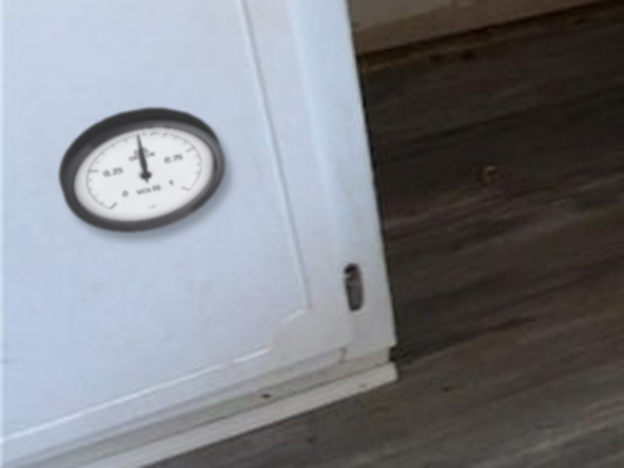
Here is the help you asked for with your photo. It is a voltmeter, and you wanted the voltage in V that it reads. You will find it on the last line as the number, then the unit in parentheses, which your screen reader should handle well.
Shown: 0.5 (V)
